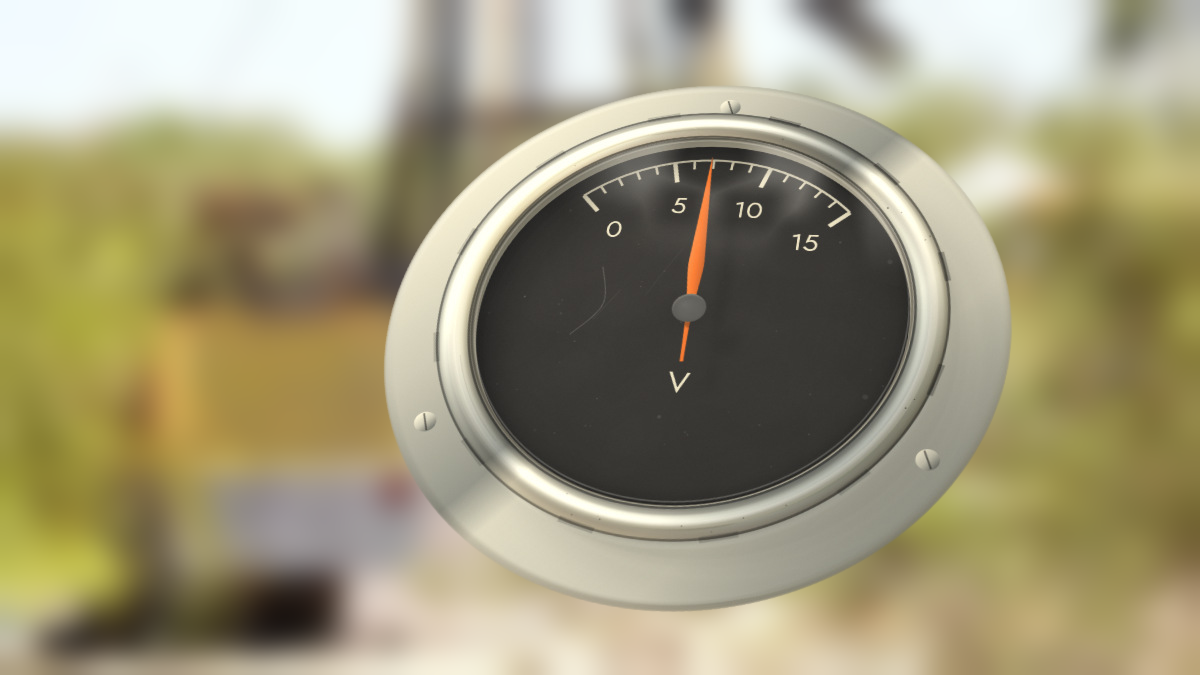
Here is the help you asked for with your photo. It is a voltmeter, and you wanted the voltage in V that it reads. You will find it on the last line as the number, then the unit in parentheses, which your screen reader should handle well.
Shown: 7 (V)
